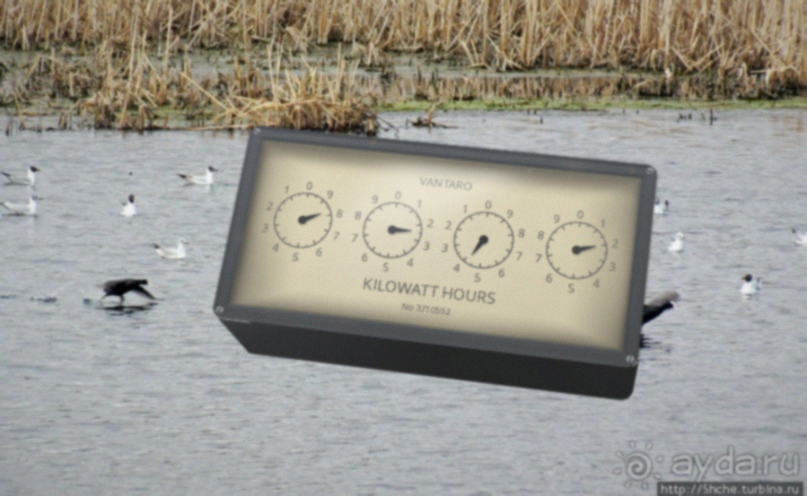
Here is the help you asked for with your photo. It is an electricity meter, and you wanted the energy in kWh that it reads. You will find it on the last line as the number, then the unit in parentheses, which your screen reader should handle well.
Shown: 8242 (kWh)
